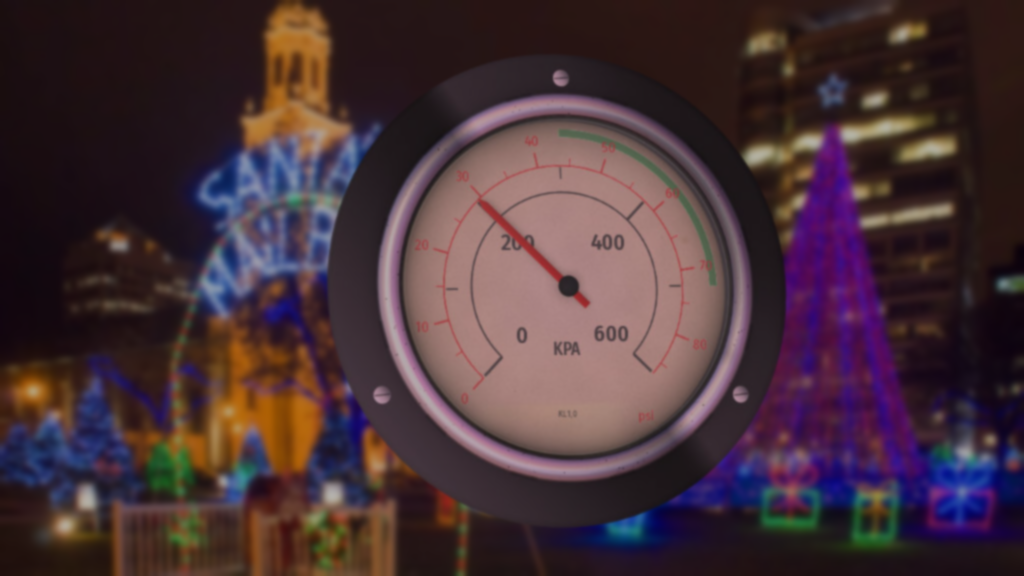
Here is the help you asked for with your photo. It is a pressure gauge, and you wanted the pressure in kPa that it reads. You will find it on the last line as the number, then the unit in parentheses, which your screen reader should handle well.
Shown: 200 (kPa)
